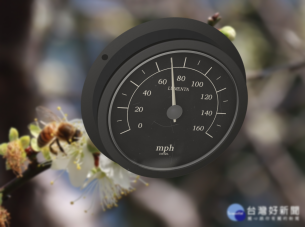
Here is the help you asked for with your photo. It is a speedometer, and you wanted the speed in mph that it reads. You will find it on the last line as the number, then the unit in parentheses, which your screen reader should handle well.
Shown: 70 (mph)
